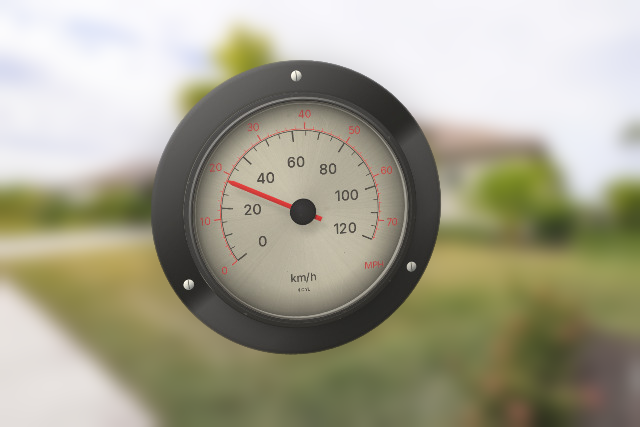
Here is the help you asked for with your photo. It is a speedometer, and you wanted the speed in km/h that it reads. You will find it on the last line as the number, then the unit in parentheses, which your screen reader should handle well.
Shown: 30 (km/h)
